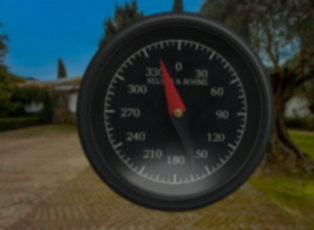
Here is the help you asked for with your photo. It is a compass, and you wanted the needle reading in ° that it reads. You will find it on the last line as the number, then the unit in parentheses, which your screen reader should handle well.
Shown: 340 (°)
